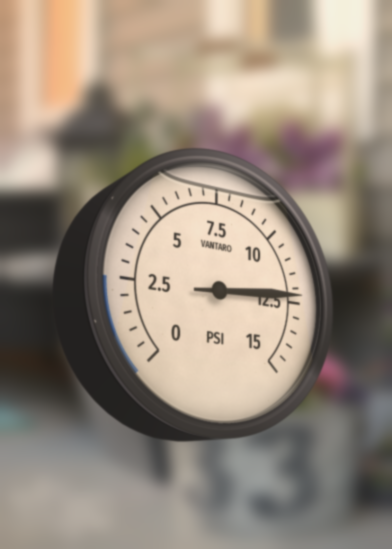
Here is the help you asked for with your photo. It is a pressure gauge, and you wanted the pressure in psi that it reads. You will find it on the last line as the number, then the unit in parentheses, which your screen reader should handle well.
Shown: 12.25 (psi)
